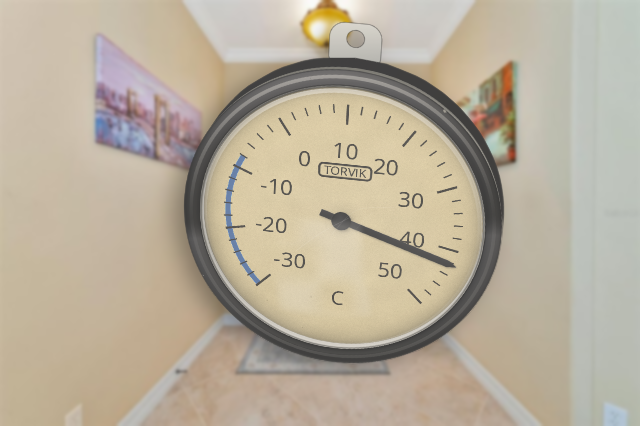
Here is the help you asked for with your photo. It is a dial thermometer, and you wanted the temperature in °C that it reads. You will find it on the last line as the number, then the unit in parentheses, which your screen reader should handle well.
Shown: 42 (°C)
